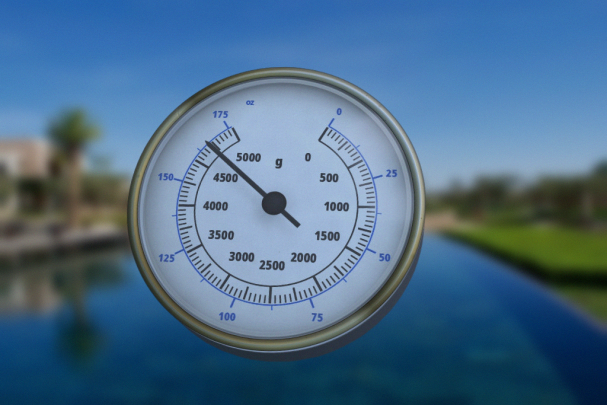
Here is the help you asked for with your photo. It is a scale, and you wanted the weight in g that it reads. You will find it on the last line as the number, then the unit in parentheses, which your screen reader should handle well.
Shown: 4700 (g)
